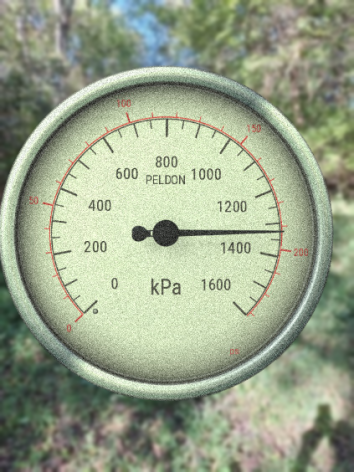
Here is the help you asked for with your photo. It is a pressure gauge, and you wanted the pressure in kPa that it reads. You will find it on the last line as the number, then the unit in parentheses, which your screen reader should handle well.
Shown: 1325 (kPa)
